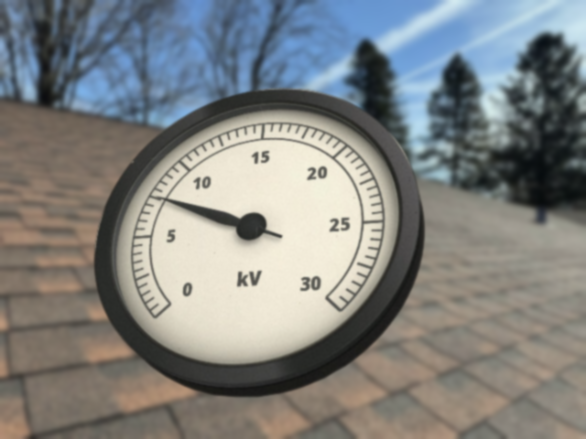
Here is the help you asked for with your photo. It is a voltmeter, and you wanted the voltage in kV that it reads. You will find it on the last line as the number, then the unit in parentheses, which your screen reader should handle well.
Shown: 7.5 (kV)
